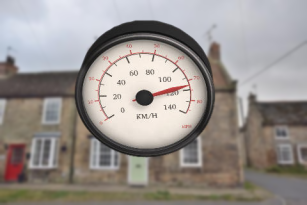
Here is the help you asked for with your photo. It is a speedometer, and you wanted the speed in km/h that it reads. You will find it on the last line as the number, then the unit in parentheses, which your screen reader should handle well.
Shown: 115 (km/h)
